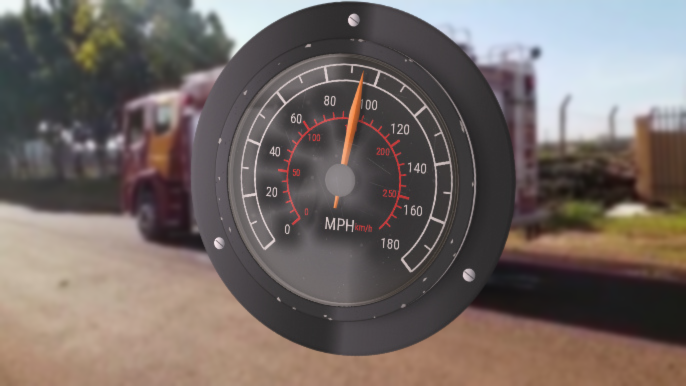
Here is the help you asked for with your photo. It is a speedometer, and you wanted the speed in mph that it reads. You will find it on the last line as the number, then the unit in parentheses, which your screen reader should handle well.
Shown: 95 (mph)
